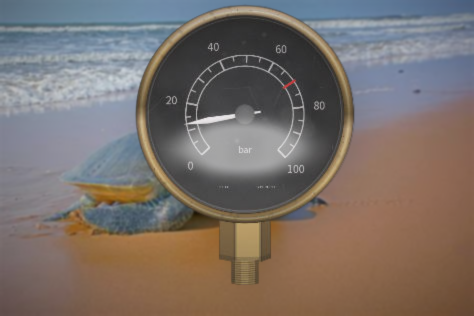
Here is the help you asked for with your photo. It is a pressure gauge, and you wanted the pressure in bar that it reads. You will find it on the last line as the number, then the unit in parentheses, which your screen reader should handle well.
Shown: 12.5 (bar)
